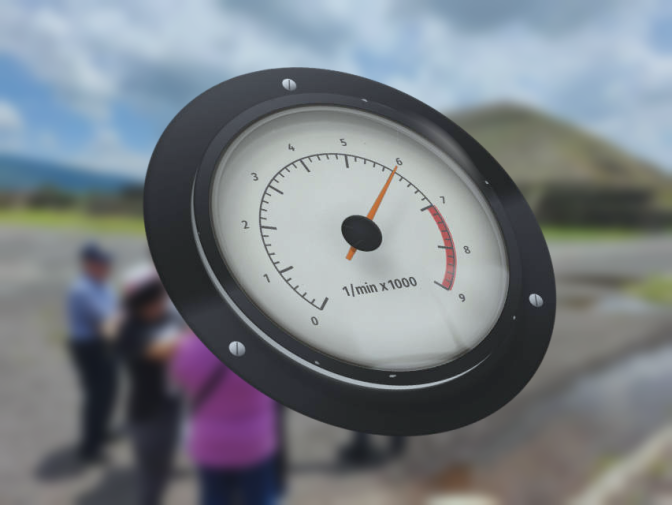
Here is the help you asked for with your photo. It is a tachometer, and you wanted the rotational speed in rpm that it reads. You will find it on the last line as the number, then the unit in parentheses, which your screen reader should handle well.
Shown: 6000 (rpm)
